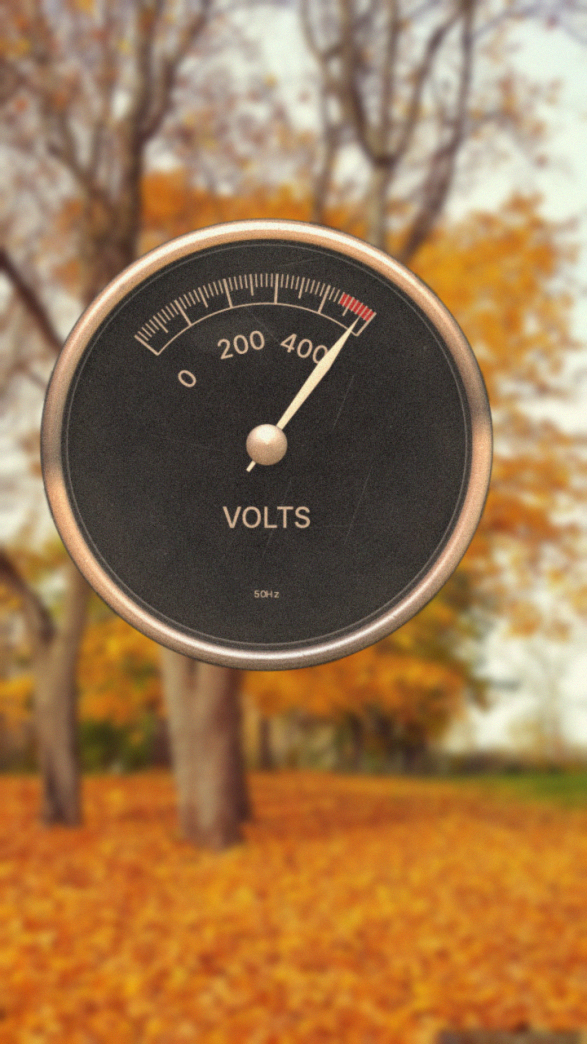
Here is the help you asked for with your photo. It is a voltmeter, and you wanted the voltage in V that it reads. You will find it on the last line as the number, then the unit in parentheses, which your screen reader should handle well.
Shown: 480 (V)
